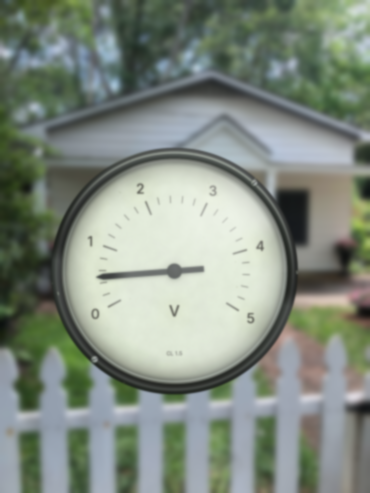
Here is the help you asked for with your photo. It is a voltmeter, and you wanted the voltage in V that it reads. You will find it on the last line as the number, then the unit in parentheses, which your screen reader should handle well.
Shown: 0.5 (V)
